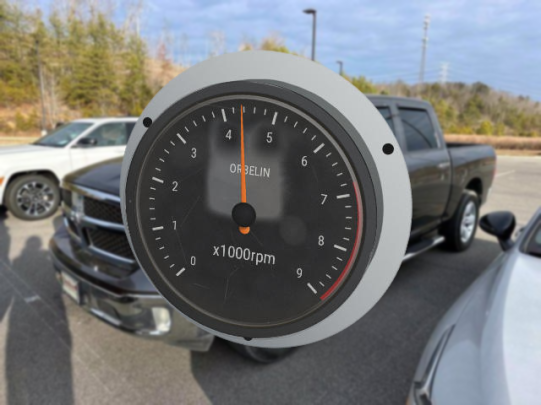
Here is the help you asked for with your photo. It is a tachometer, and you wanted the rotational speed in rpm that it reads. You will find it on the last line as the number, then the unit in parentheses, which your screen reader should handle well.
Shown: 4400 (rpm)
